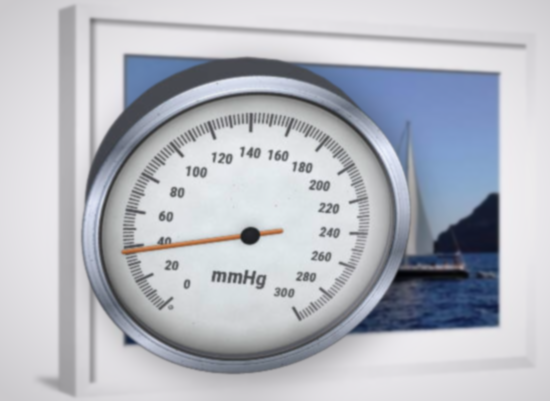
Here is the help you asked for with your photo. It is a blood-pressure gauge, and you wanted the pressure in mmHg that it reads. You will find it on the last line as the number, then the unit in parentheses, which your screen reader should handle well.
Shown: 40 (mmHg)
